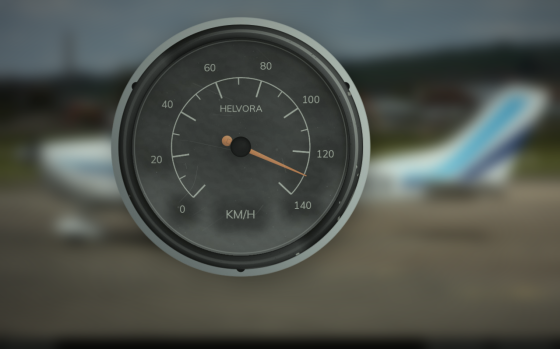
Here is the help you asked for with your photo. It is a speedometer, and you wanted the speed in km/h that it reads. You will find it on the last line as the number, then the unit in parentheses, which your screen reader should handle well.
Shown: 130 (km/h)
